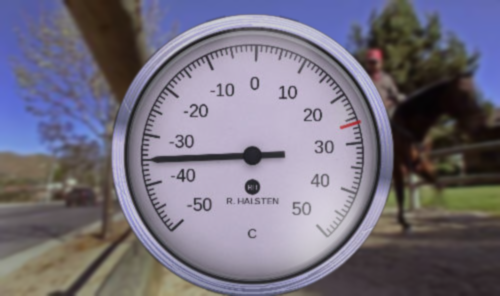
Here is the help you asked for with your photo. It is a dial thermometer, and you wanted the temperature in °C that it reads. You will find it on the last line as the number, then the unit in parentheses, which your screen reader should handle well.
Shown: -35 (°C)
